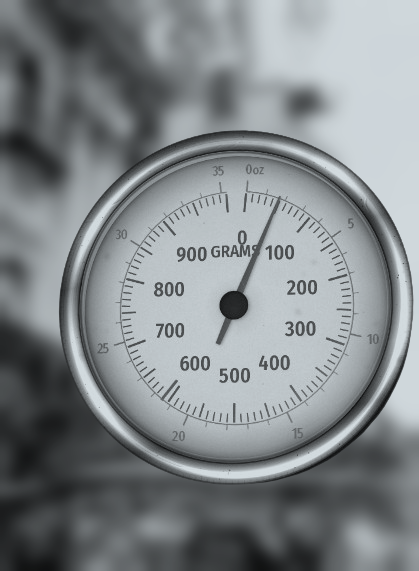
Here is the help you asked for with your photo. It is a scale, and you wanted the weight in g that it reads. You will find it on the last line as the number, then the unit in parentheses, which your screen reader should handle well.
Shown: 50 (g)
